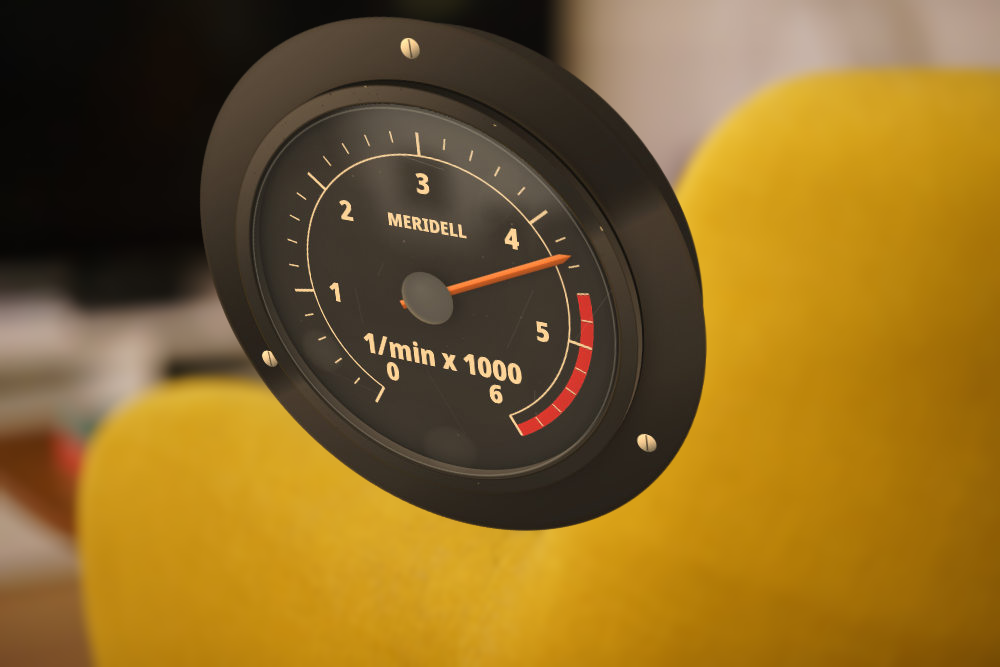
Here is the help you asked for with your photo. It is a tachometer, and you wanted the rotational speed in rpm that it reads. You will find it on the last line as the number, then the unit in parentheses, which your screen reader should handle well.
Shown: 4300 (rpm)
